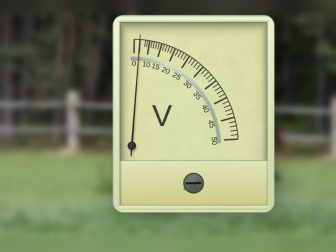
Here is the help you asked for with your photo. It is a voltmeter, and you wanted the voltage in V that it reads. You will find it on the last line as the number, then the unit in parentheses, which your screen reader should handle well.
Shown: 5 (V)
